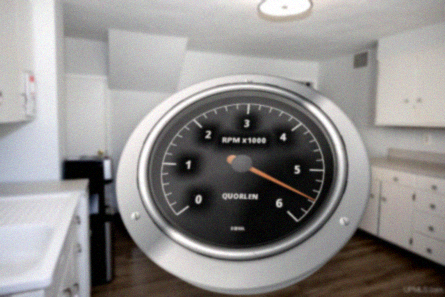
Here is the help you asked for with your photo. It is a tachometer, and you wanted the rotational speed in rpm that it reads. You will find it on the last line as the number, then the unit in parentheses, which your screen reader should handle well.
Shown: 5600 (rpm)
